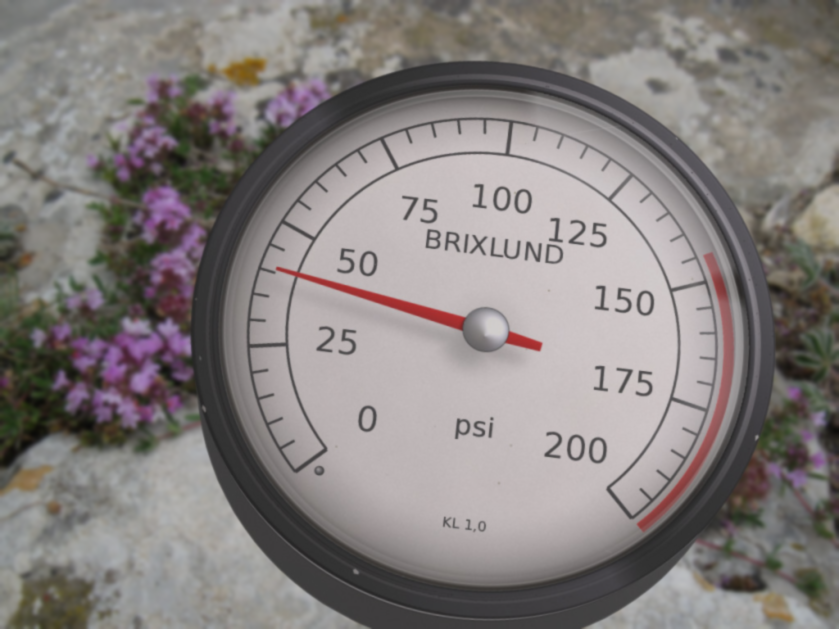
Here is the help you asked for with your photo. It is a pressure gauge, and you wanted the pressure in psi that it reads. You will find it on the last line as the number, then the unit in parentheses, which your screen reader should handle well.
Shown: 40 (psi)
